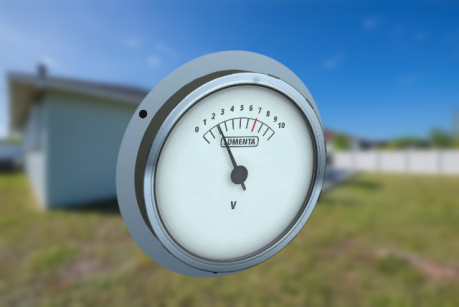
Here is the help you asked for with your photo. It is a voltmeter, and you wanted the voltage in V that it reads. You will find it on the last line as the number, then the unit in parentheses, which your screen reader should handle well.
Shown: 2 (V)
